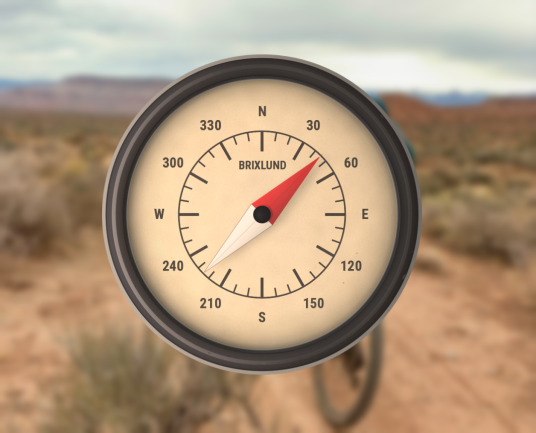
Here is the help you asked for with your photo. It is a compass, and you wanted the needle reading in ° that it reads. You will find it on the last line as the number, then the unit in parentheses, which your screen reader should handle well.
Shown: 45 (°)
